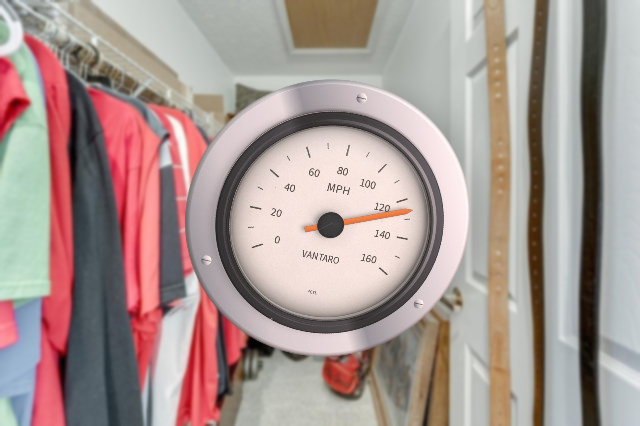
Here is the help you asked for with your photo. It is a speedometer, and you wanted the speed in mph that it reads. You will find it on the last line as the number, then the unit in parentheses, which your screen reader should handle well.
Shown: 125 (mph)
